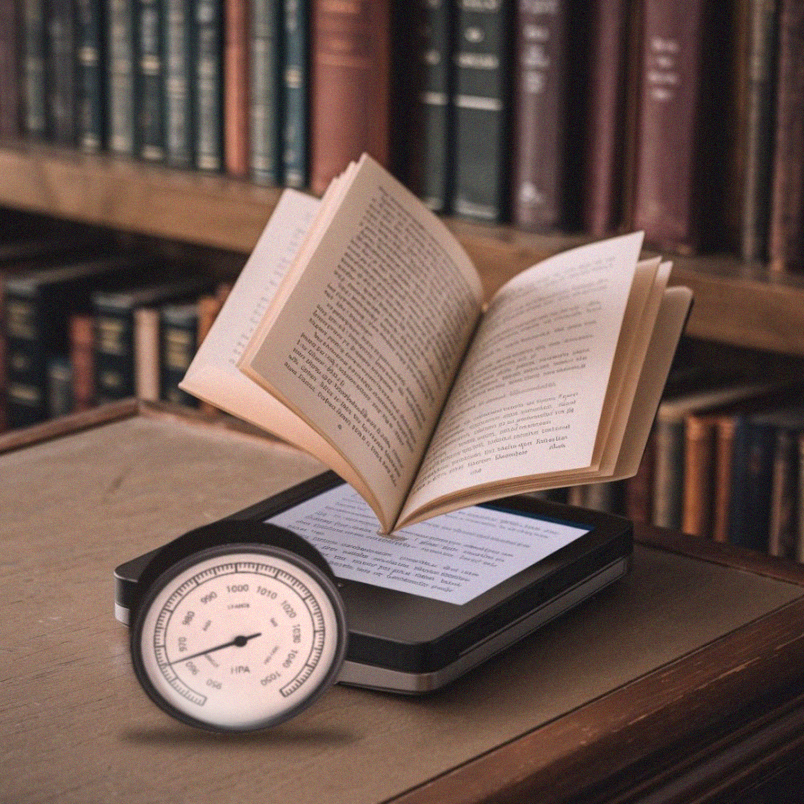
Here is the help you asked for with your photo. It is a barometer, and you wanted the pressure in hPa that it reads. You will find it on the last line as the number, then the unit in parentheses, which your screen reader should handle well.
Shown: 965 (hPa)
